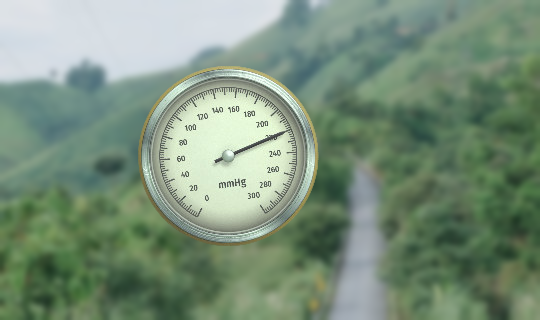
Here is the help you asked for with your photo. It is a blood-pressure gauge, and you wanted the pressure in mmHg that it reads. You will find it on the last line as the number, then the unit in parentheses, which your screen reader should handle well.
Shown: 220 (mmHg)
